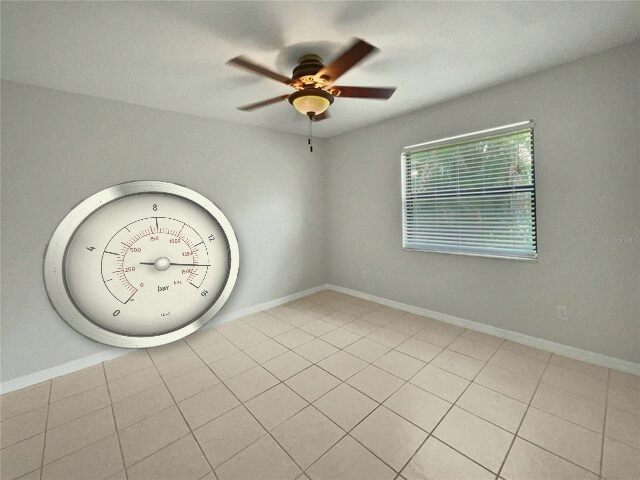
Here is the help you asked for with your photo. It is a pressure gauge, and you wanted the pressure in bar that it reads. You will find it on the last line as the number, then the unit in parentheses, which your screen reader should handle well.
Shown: 14 (bar)
